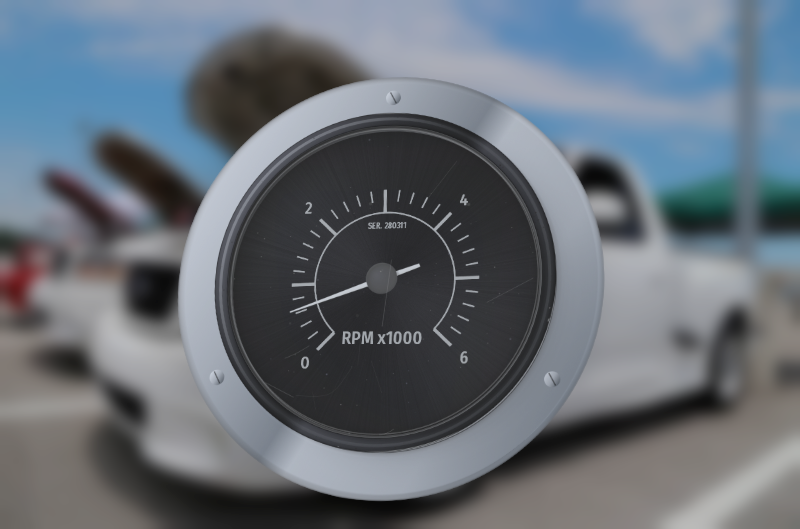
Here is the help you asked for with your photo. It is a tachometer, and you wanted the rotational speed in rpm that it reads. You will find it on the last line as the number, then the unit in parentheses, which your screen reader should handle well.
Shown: 600 (rpm)
